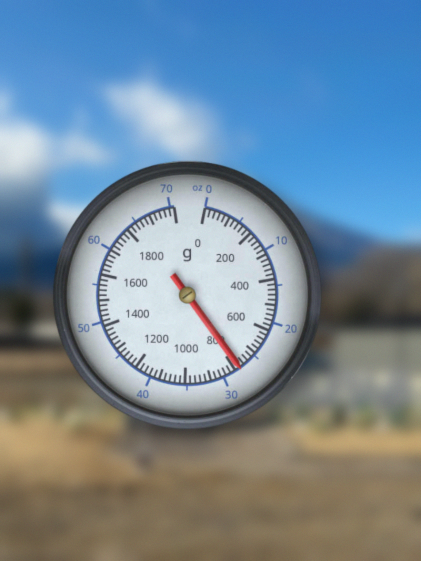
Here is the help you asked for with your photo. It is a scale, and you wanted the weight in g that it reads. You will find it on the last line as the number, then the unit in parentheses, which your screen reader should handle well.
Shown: 780 (g)
